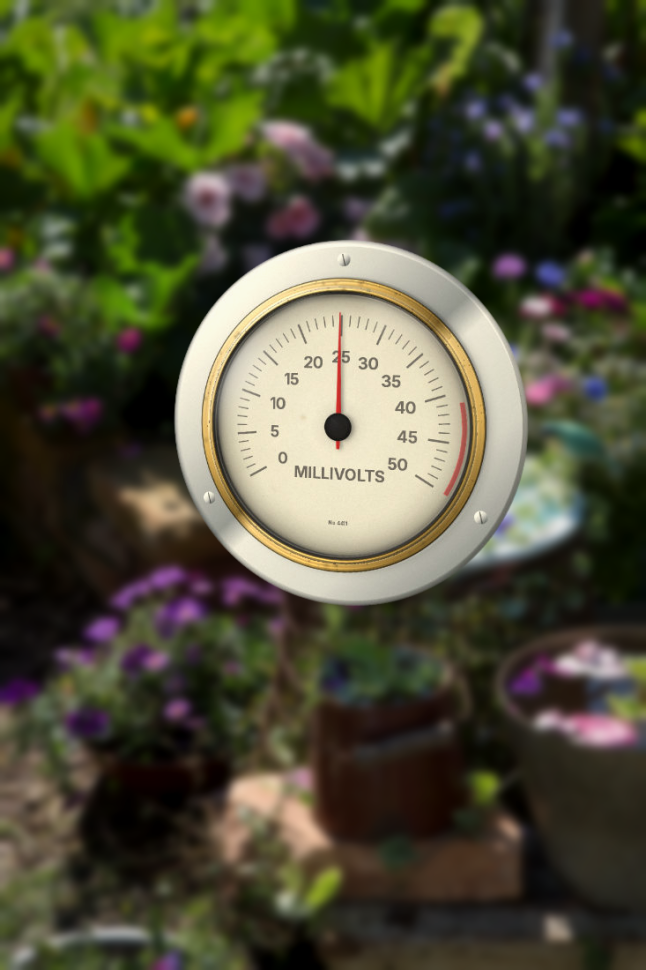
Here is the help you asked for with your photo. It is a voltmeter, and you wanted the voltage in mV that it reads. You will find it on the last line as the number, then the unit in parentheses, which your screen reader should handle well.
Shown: 25 (mV)
